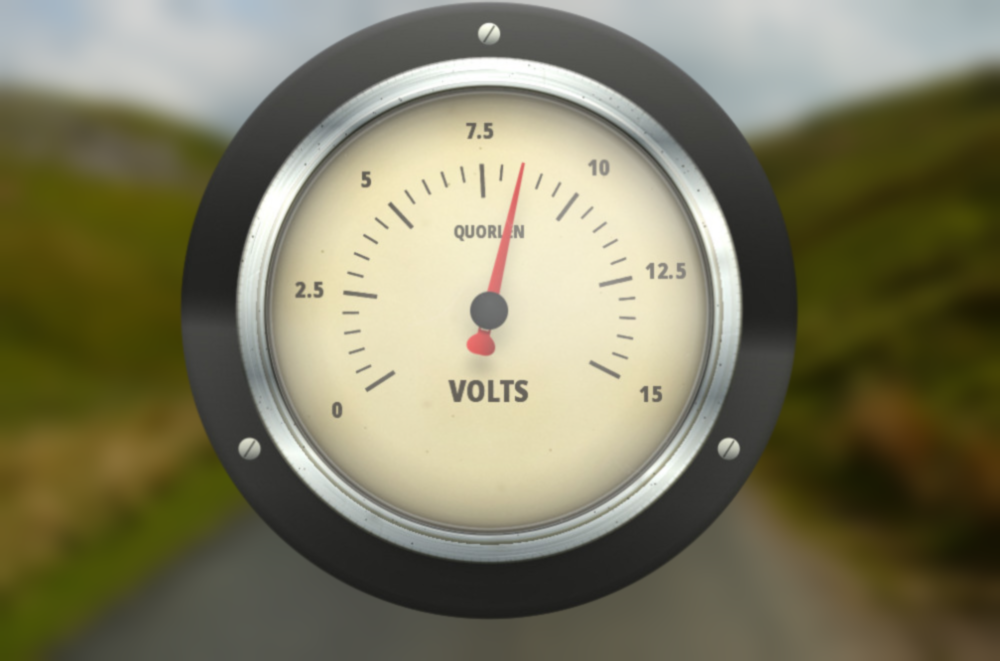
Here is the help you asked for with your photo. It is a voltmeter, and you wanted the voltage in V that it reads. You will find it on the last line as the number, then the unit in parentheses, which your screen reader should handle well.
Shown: 8.5 (V)
